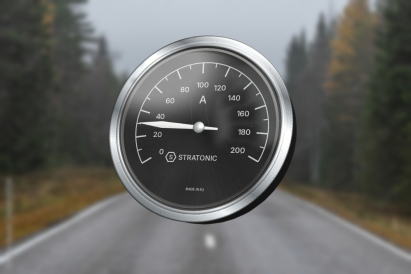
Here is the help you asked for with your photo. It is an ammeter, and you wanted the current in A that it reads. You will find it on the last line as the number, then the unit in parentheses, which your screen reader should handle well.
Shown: 30 (A)
